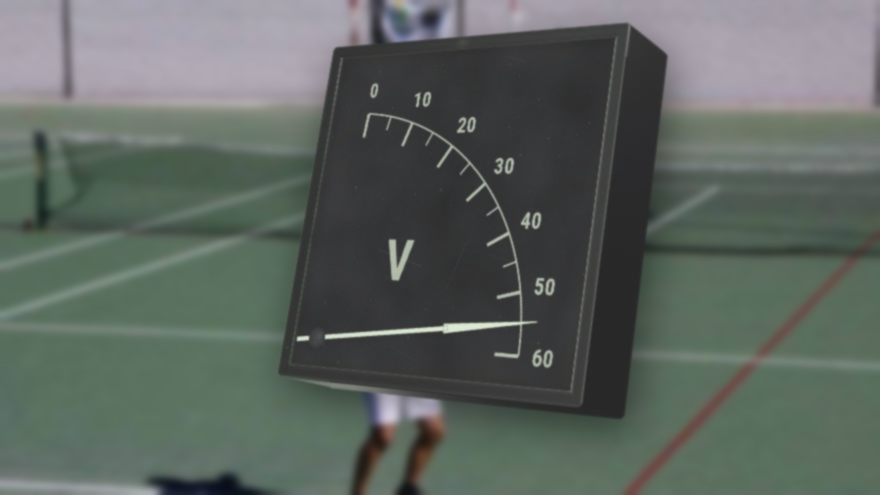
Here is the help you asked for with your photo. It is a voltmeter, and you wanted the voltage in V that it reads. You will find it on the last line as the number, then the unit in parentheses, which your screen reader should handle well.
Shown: 55 (V)
